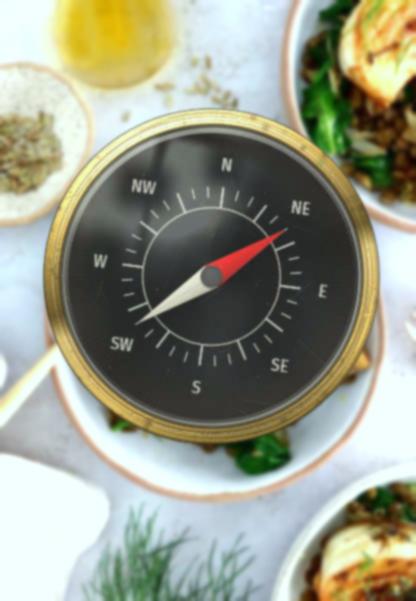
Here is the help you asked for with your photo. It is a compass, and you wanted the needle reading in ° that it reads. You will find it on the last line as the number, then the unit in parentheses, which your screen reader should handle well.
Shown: 50 (°)
